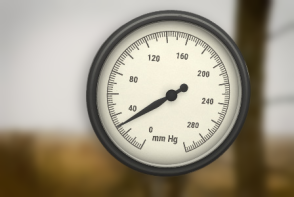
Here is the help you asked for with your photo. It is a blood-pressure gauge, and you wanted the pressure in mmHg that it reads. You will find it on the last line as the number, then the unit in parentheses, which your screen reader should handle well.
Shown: 30 (mmHg)
